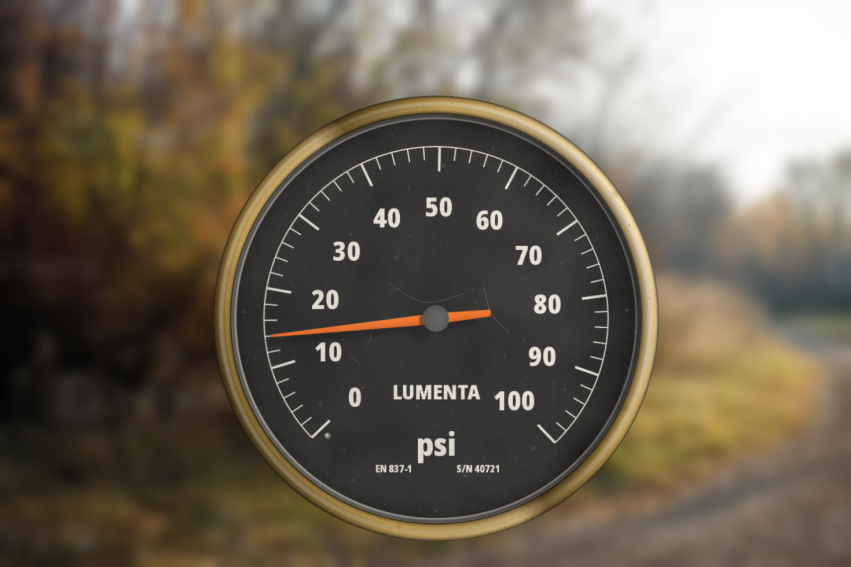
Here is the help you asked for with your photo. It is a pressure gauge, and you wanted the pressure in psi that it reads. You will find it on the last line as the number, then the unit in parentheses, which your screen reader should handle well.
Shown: 14 (psi)
